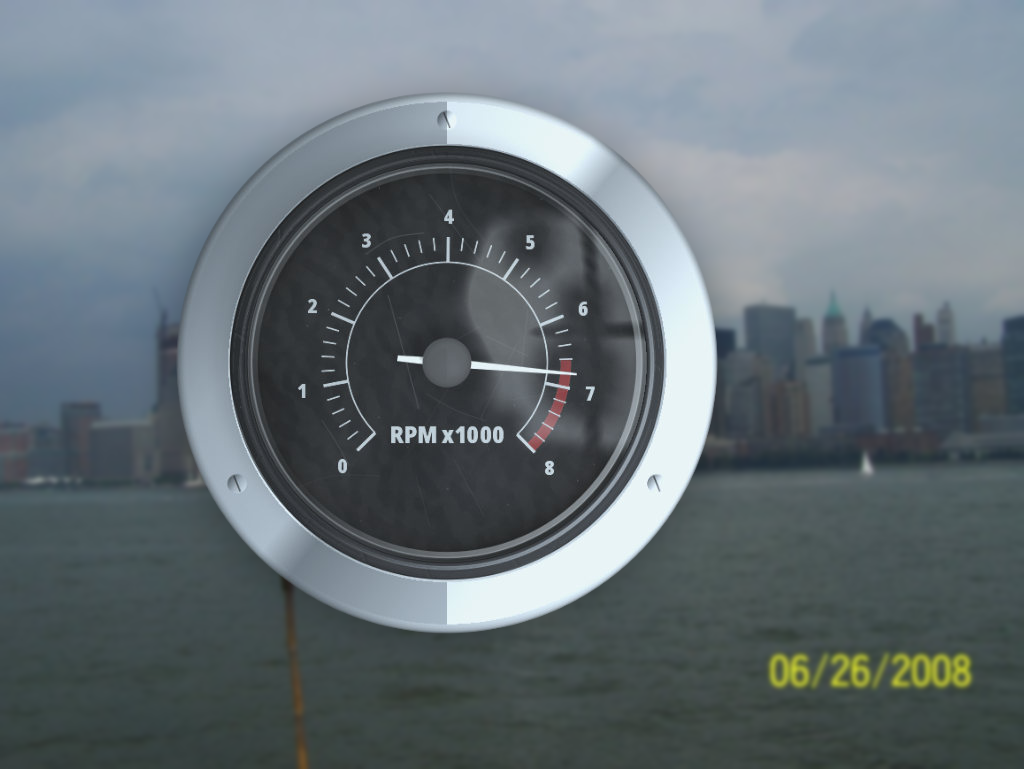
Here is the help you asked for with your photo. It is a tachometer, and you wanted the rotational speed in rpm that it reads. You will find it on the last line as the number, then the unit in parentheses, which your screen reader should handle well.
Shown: 6800 (rpm)
